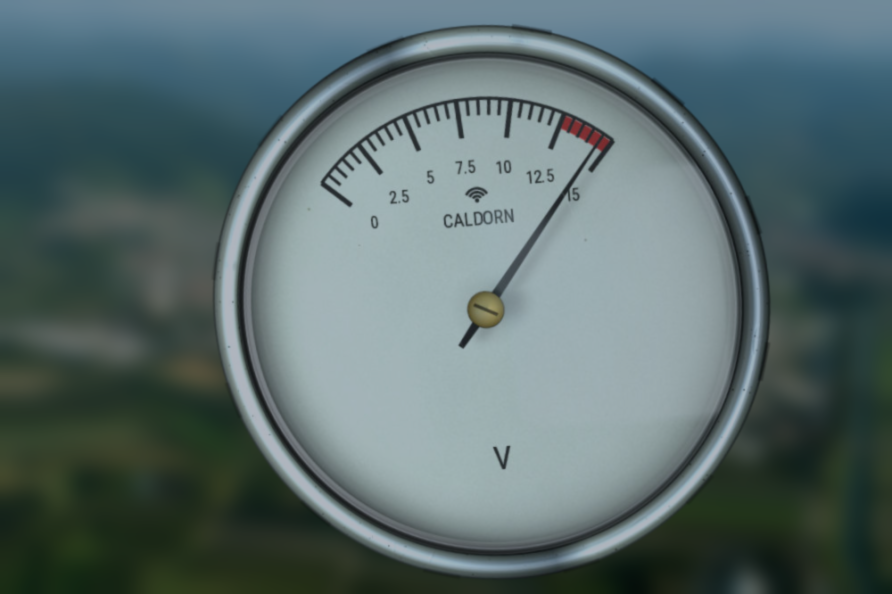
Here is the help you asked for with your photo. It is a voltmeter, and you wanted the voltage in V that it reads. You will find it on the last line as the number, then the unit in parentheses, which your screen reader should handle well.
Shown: 14.5 (V)
